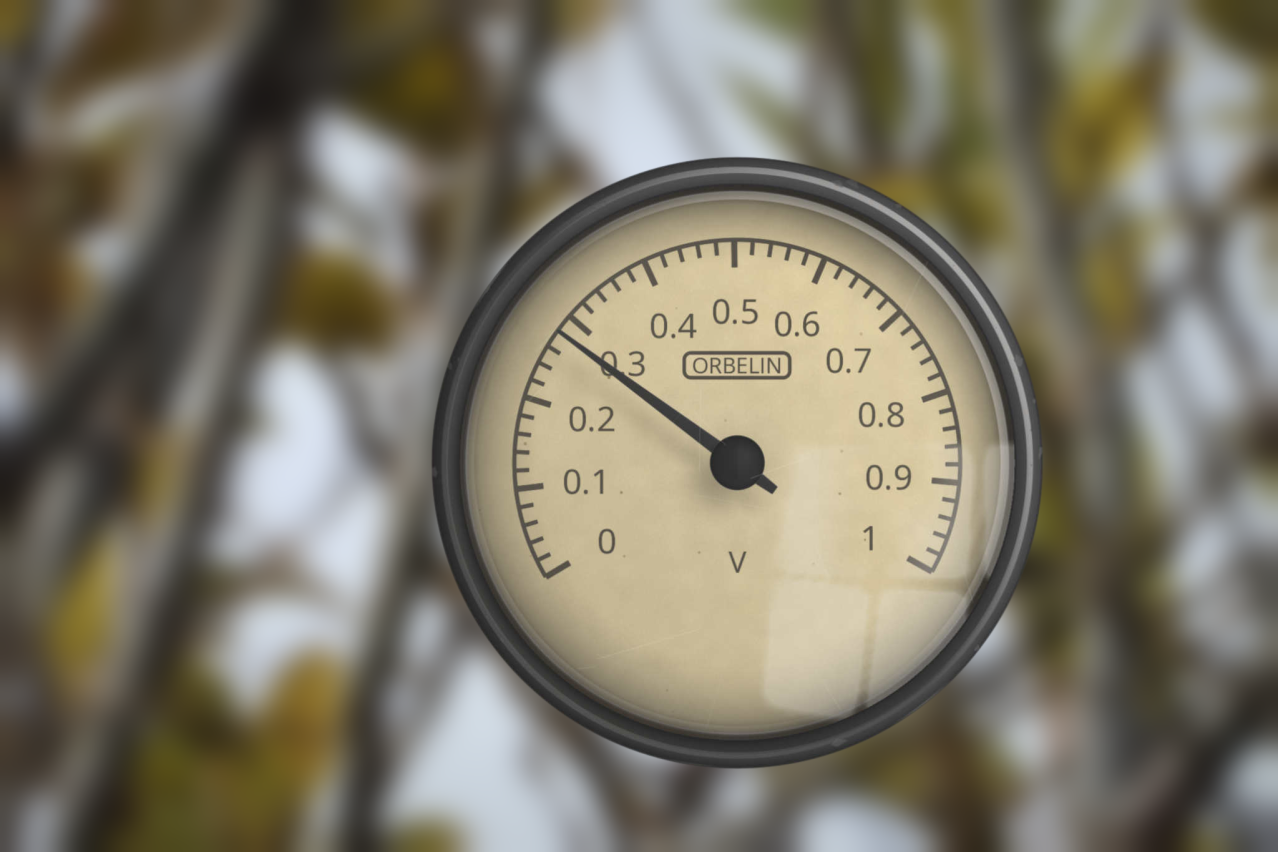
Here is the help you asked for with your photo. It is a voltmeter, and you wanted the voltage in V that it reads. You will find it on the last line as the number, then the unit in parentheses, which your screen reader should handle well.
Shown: 0.28 (V)
